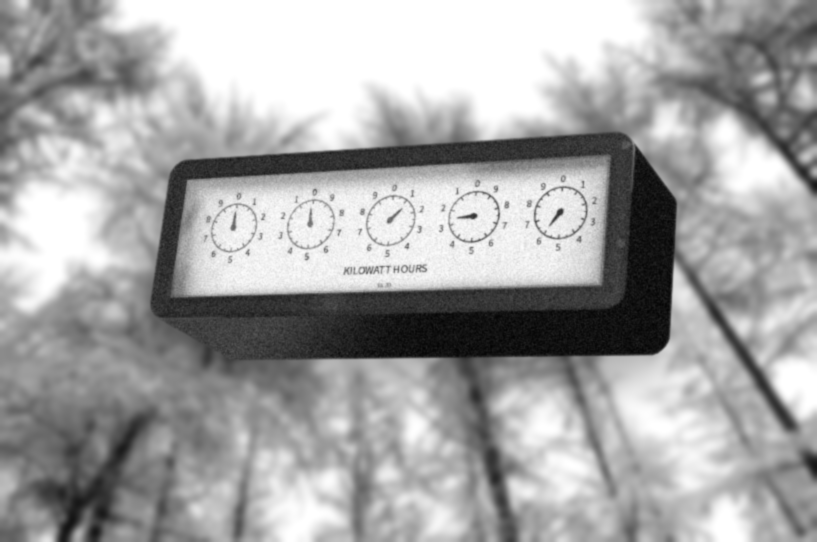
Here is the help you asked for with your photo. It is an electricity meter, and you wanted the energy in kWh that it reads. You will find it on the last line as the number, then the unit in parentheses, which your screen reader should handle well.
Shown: 126 (kWh)
